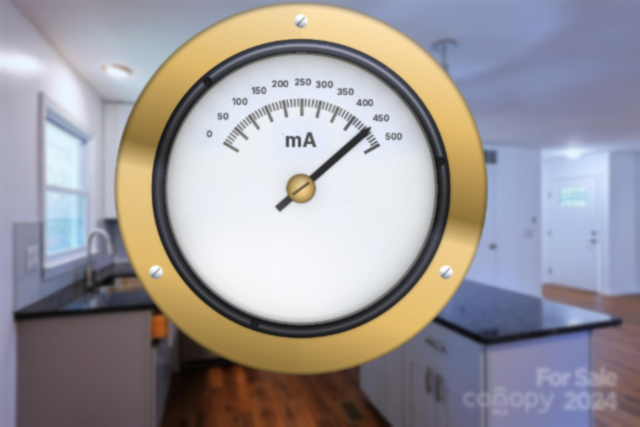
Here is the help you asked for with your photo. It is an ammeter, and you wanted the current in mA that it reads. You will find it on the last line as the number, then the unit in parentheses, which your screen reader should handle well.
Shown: 450 (mA)
